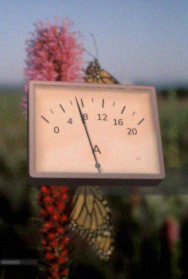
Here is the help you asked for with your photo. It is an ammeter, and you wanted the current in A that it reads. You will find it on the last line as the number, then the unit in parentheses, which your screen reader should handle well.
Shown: 7 (A)
